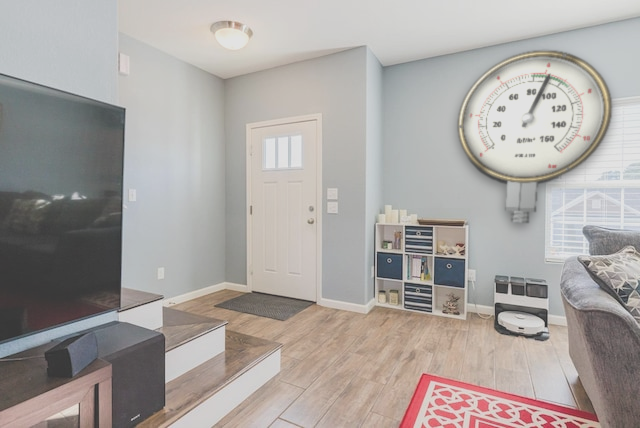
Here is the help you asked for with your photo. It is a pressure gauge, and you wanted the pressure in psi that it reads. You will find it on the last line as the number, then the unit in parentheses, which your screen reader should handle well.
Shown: 90 (psi)
